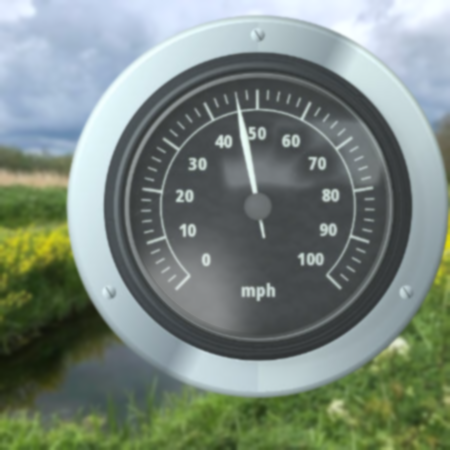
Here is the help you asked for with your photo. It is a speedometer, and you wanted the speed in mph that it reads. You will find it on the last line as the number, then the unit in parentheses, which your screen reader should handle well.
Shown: 46 (mph)
